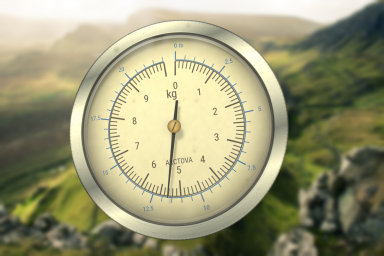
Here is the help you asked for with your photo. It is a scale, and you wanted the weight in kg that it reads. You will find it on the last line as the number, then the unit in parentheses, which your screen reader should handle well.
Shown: 5.3 (kg)
